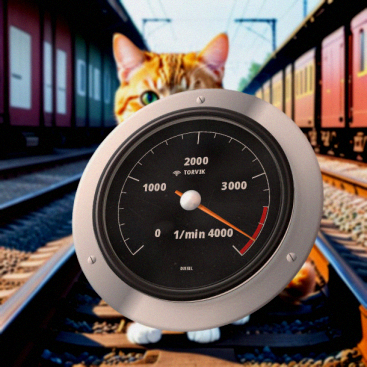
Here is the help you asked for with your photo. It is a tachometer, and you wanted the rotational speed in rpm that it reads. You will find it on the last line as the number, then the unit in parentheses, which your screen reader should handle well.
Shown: 3800 (rpm)
